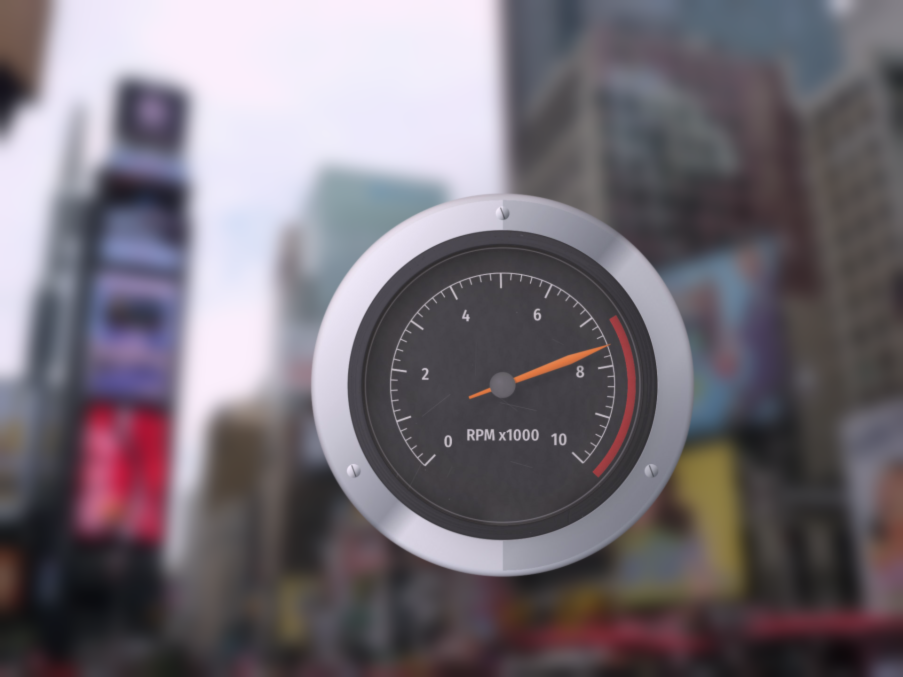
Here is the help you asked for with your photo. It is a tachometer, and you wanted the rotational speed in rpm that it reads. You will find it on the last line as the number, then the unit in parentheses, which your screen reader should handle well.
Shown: 7600 (rpm)
